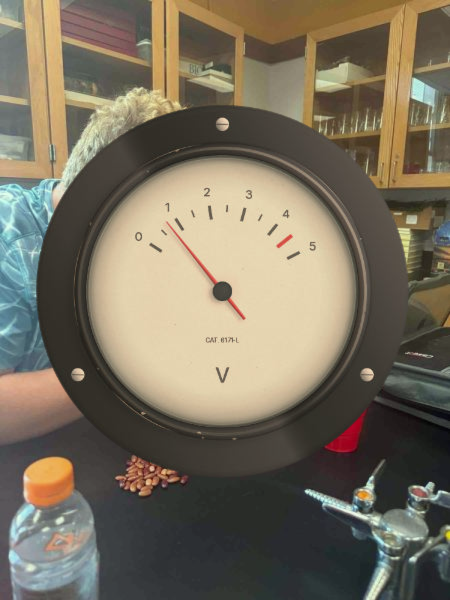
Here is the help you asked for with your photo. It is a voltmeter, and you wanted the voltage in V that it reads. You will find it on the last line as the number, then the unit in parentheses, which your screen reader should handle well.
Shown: 0.75 (V)
